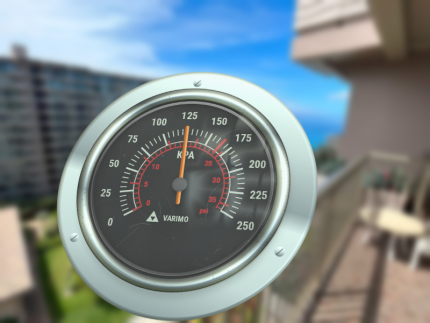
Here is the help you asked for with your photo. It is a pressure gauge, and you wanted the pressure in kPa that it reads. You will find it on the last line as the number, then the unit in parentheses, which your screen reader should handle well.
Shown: 125 (kPa)
